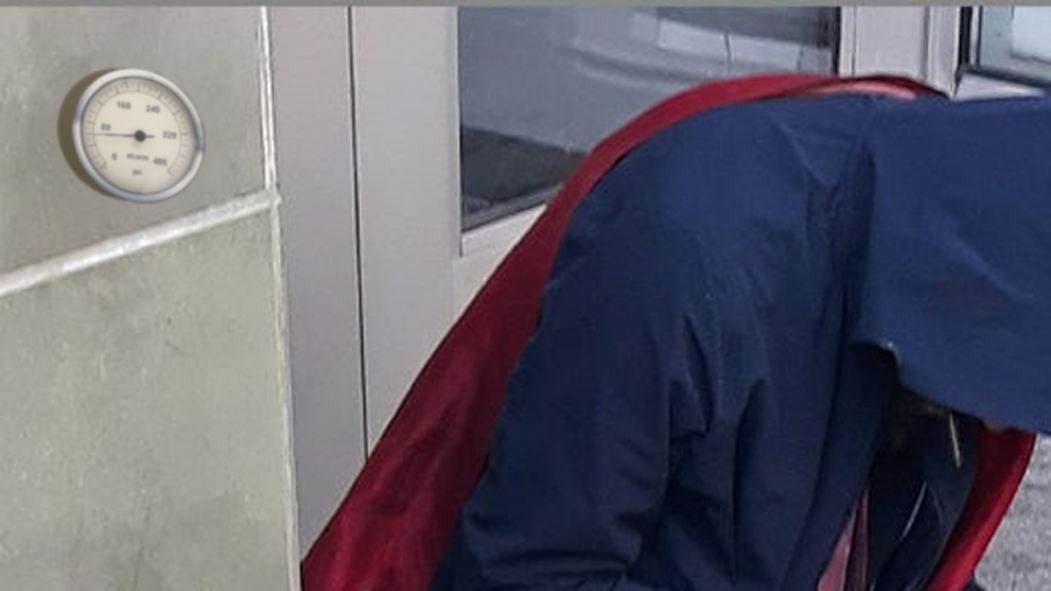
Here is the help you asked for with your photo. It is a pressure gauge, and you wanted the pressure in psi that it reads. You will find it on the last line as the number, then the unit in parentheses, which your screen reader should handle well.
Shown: 60 (psi)
